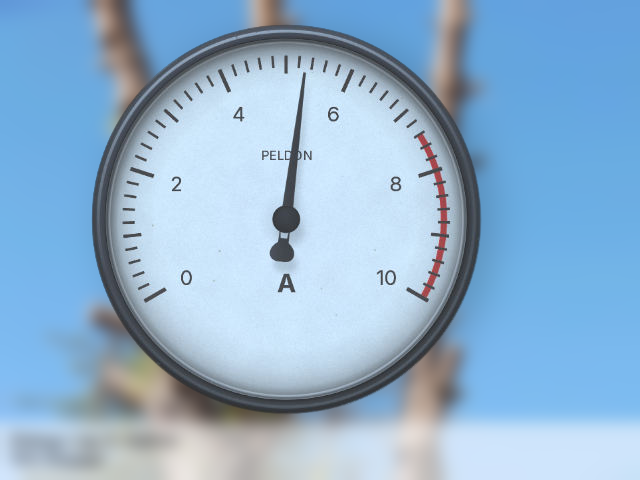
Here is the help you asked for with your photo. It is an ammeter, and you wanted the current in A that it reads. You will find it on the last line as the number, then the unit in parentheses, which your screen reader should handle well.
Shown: 5.3 (A)
